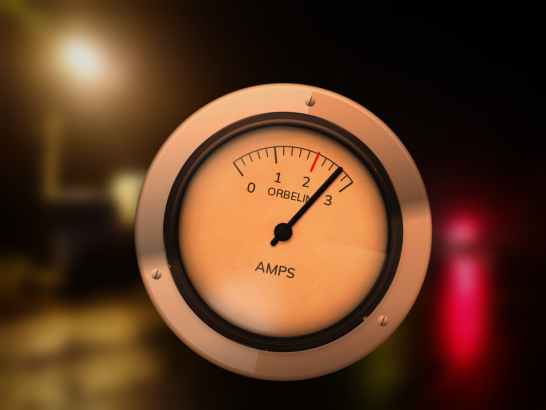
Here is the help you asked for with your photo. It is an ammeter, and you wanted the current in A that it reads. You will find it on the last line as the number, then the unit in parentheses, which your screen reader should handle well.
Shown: 2.6 (A)
